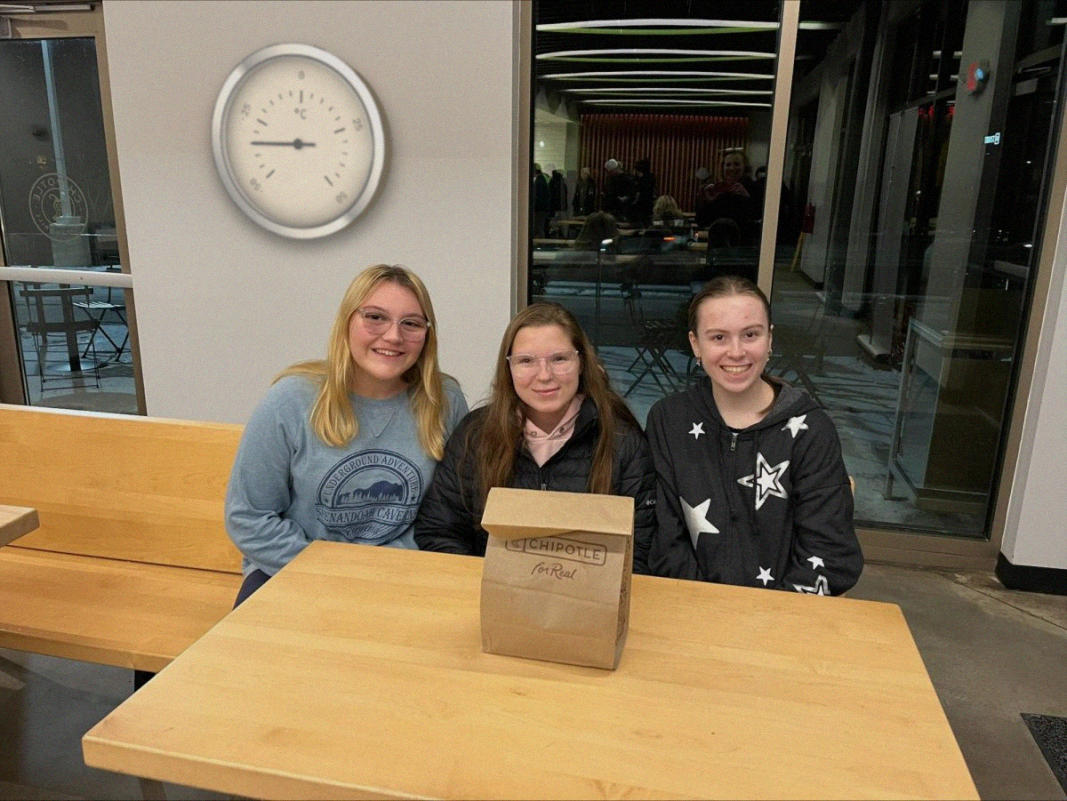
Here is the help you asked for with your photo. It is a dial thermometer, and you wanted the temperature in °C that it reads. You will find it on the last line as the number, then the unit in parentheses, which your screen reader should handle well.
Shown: -35 (°C)
